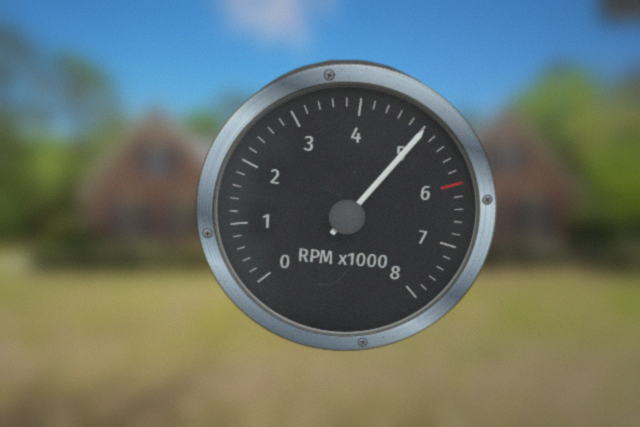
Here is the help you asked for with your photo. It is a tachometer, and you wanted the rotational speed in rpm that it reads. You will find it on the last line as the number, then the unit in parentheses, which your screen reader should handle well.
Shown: 5000 (rpm)
